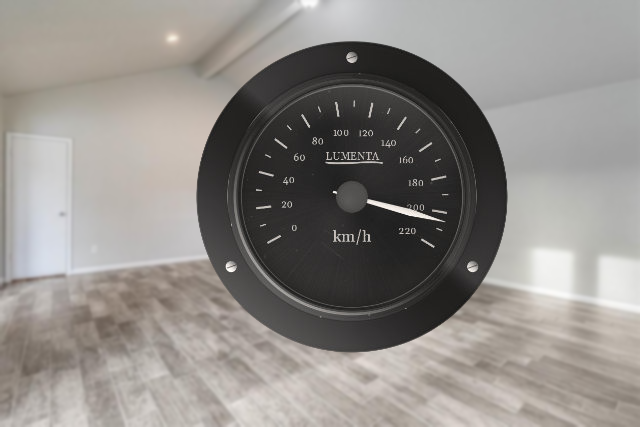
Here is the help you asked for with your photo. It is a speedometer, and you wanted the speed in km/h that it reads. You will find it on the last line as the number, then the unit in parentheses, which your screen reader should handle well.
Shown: 205 (km/h)
